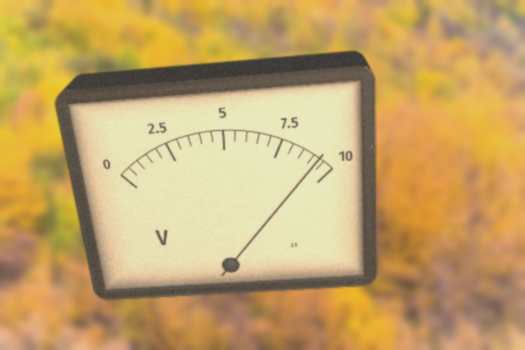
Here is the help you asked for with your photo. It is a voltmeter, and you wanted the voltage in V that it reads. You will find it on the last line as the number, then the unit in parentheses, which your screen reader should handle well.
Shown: 9.25 (V)
